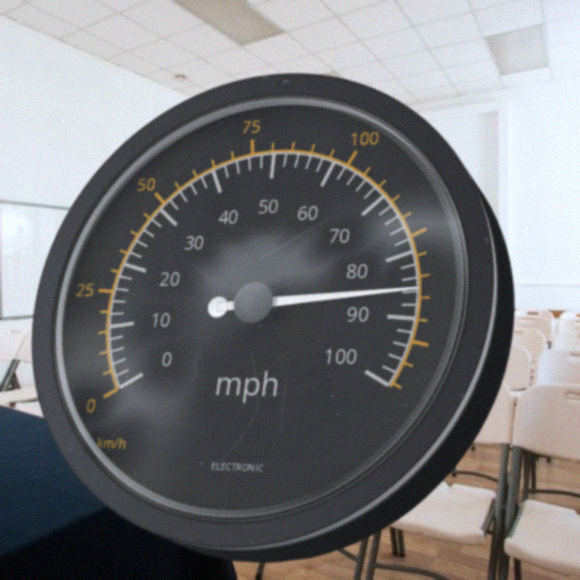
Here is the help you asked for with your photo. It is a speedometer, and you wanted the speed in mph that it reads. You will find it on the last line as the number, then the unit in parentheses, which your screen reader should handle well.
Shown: 86 (mph)
